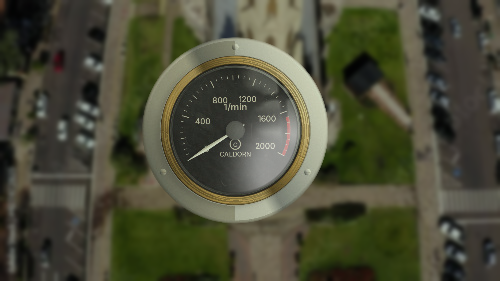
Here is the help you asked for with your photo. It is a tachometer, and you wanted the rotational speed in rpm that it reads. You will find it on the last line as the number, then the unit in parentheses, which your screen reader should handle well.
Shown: 0 (rpm)
